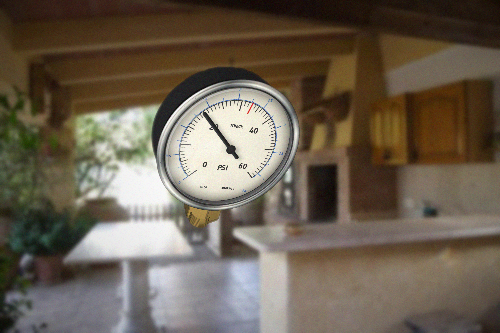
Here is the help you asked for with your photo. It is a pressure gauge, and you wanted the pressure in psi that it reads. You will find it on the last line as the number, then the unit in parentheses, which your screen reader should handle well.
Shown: 20 (psi)
